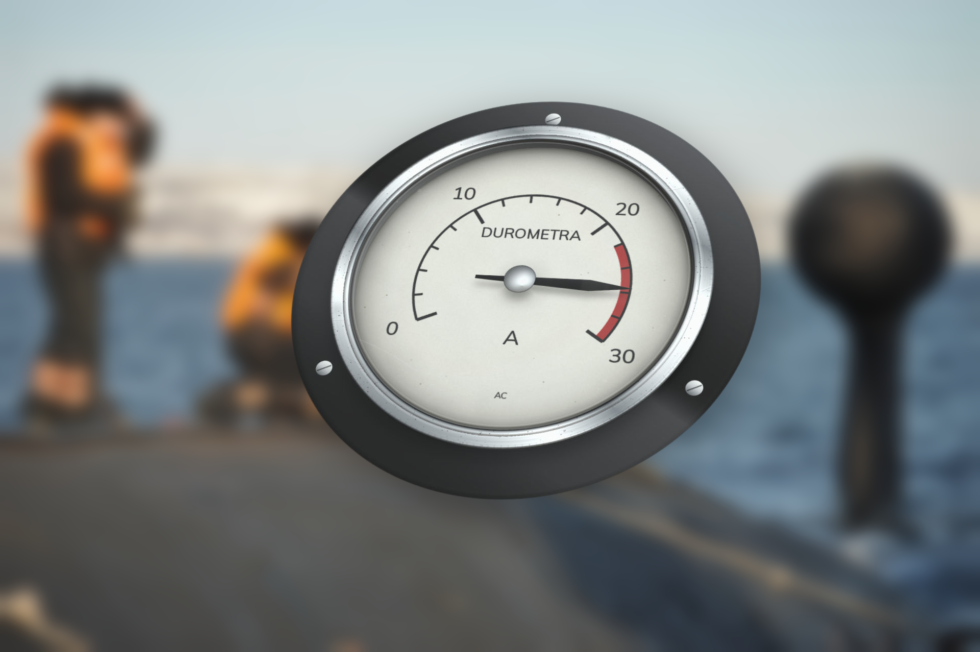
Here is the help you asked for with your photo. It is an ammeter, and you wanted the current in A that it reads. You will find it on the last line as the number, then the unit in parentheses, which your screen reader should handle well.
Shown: 26 (A)
